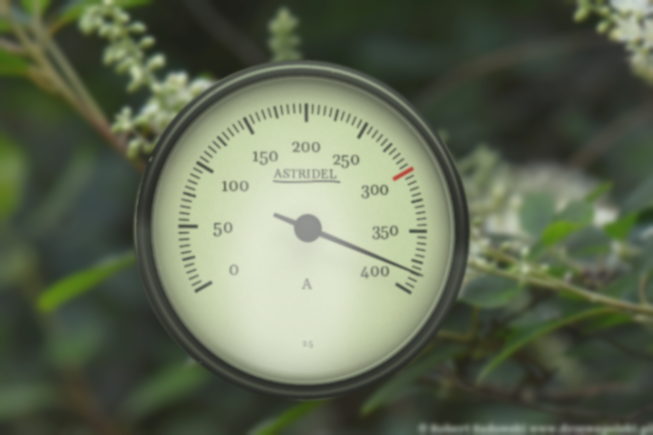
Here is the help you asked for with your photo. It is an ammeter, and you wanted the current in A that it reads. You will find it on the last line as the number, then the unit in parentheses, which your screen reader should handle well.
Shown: 385 (A)
